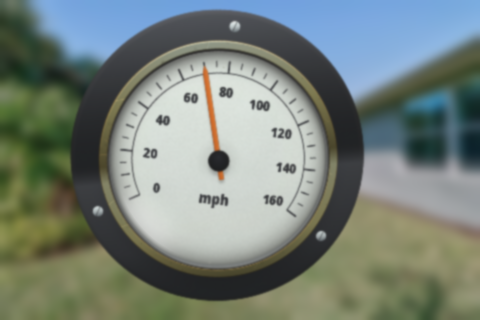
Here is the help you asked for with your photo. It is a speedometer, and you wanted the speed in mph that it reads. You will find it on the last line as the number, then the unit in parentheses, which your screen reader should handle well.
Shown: 70 (mph)
